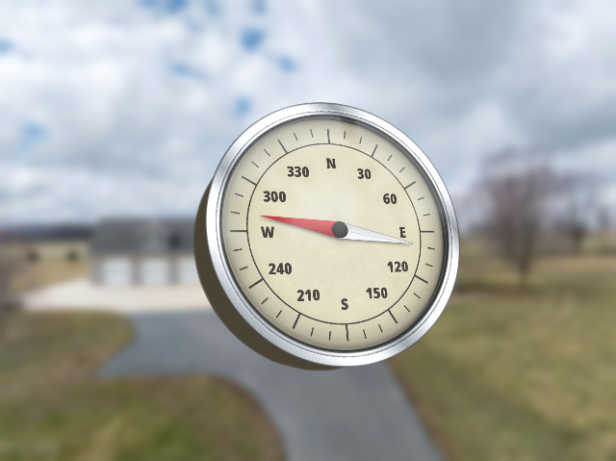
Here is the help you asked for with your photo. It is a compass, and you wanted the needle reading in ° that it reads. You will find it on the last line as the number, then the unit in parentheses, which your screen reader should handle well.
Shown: 280 (°)
